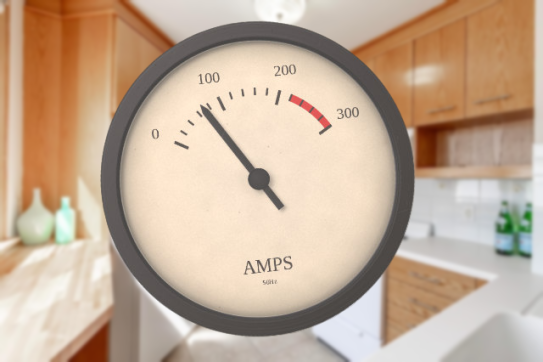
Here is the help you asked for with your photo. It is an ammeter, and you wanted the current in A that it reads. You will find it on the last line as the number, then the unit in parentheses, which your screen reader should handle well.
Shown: 70 (A)
